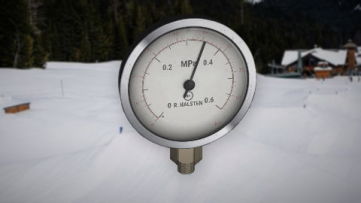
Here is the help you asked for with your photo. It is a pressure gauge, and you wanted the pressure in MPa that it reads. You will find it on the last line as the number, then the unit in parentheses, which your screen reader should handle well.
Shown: 0.35 (MPa)
